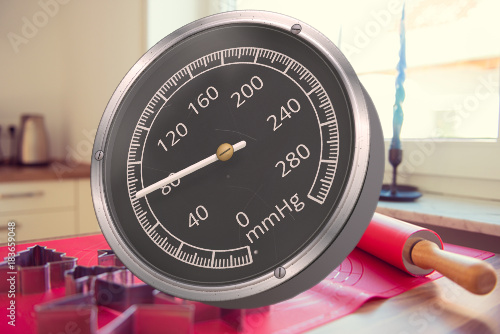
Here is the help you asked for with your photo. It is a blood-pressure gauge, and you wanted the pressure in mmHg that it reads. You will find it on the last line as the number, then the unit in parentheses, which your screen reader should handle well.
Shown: 80 (mmHg)
